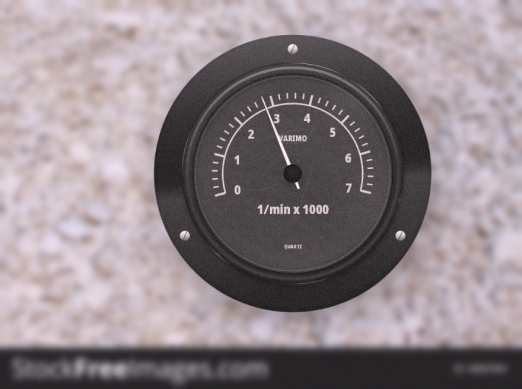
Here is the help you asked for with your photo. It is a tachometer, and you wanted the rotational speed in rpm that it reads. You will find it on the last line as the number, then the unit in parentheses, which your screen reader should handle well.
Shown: 2800 (rpm)
